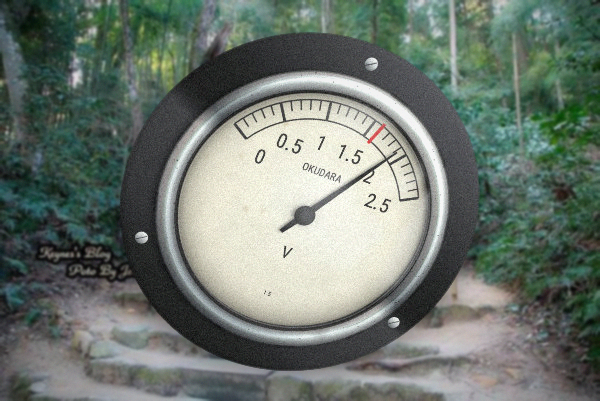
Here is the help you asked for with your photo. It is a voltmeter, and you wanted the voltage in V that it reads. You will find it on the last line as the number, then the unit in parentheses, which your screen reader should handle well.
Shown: 1.9 (V)
